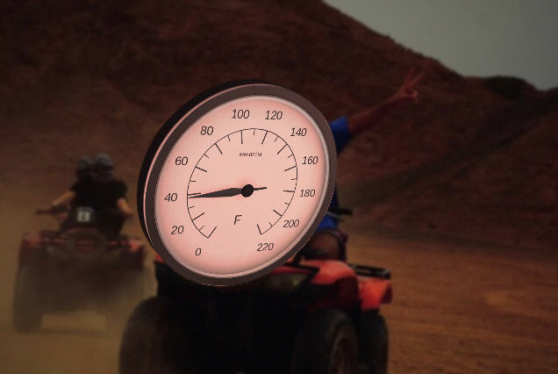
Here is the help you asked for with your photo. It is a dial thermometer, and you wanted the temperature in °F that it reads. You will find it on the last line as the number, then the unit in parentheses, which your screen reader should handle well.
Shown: 40 (°F)
